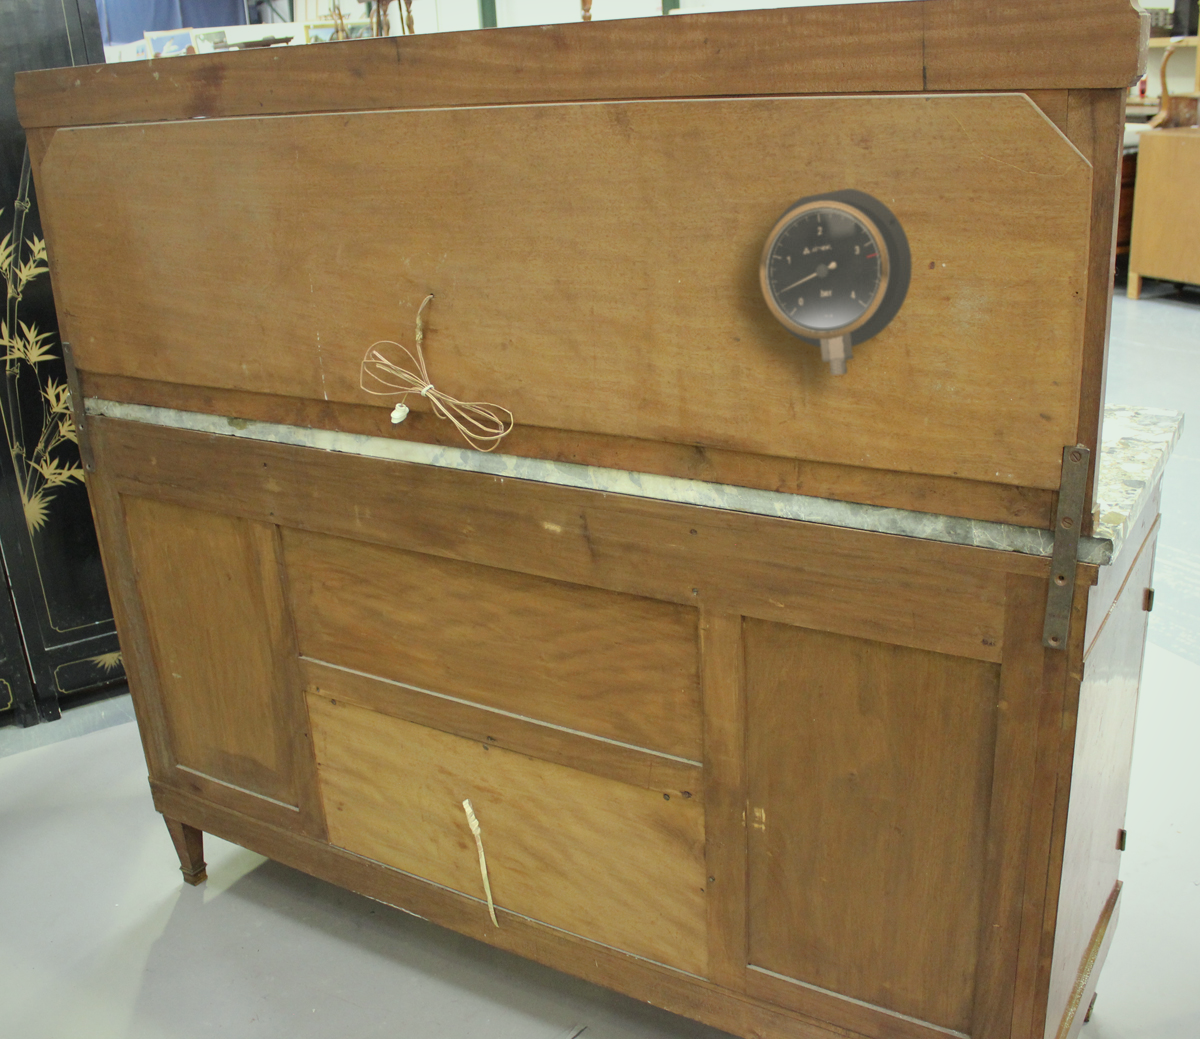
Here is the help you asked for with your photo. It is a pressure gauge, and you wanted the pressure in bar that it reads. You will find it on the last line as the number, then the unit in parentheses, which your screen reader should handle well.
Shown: 0.4 (bar)
